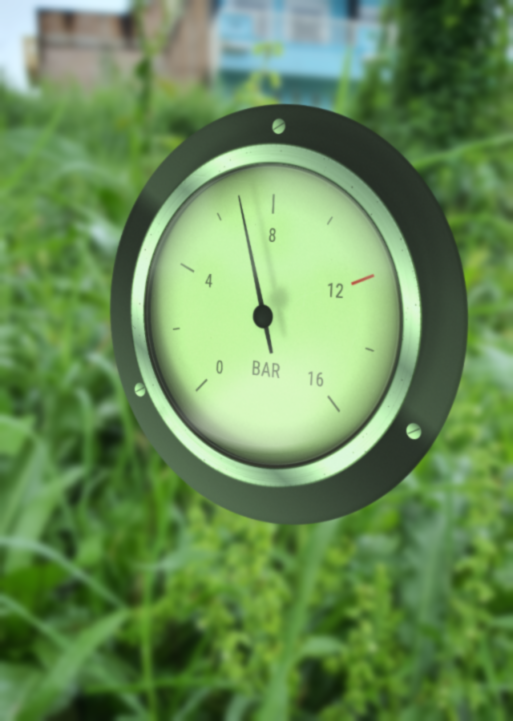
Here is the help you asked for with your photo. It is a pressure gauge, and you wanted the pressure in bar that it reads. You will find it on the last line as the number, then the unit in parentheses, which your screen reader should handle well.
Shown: 7 (bar)
